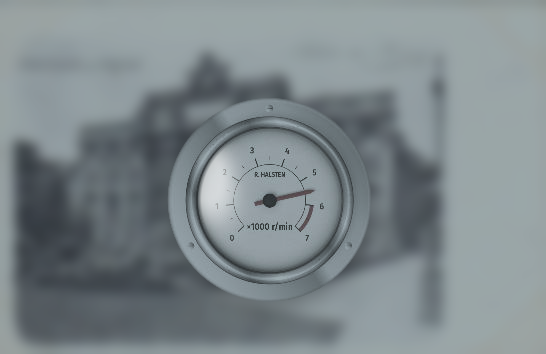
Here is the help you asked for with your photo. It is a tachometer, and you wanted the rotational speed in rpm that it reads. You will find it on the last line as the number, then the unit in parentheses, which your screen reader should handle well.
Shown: 5500 (rpm)
